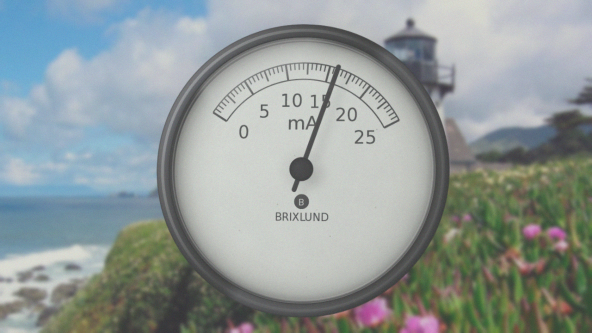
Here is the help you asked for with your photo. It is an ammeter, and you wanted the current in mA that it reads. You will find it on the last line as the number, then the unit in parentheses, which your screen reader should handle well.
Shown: 16 (mA)
